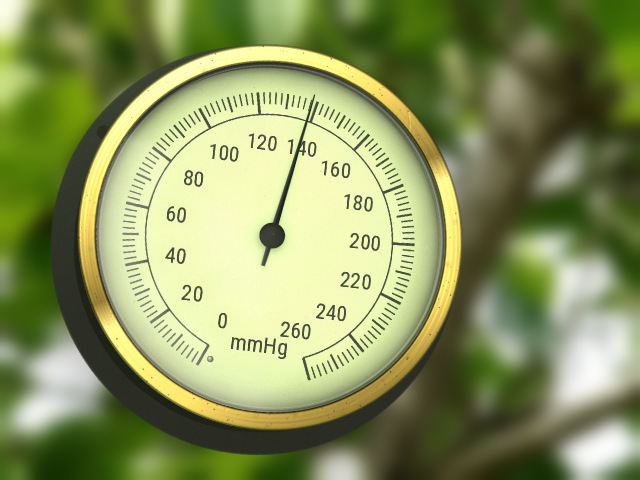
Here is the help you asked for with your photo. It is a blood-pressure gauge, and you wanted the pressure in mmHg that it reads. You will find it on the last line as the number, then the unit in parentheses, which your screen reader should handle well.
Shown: 138 (mmHg)
